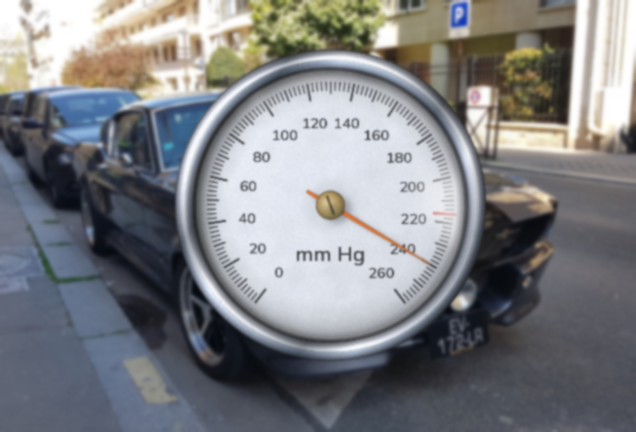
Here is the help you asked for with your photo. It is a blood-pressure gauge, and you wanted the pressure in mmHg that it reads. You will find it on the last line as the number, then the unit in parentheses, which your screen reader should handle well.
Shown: 240 (mmHg)
